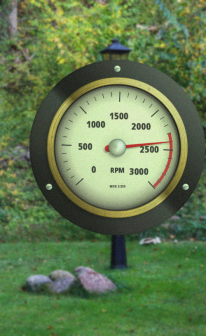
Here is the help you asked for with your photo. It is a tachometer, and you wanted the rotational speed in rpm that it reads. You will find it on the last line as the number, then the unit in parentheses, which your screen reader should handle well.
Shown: 2400 (rpm)
